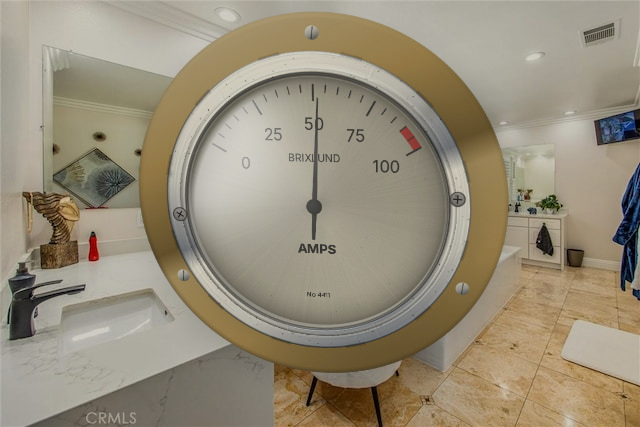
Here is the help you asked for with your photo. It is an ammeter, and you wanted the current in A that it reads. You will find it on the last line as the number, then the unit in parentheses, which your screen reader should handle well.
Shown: 52.5 (A)
